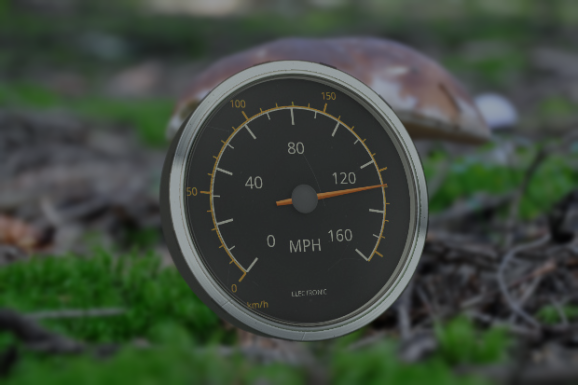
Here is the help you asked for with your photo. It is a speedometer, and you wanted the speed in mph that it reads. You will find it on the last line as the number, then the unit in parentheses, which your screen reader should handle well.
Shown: 130 (mph)
